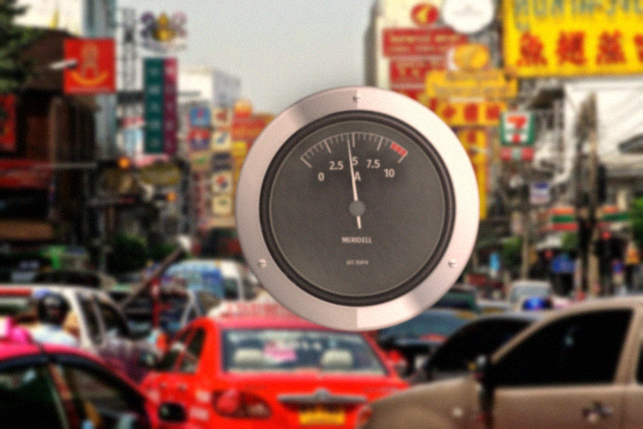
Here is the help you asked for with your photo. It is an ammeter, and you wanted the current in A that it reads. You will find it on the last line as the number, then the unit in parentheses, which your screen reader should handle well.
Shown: 4.5 (A)
